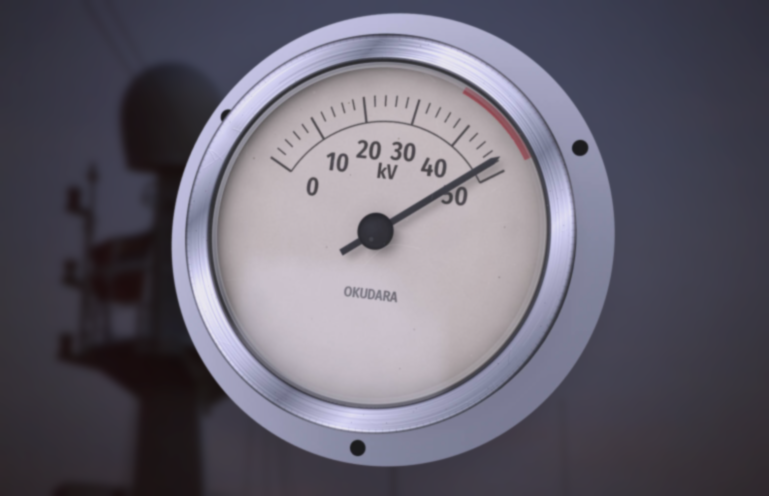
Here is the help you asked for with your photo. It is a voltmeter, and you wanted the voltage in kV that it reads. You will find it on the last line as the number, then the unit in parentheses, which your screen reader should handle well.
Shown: 48 (kV)
